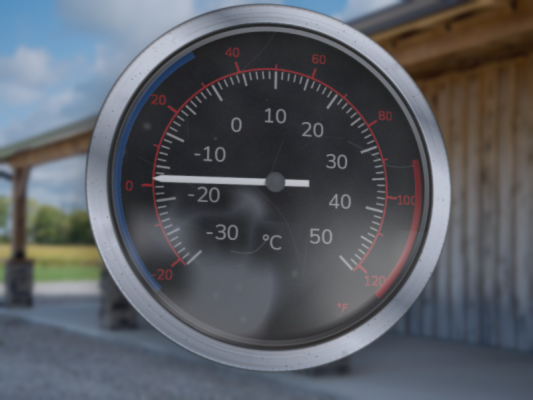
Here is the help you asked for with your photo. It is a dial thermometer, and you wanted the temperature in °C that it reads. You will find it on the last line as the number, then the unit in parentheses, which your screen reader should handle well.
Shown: -17 (°C)
